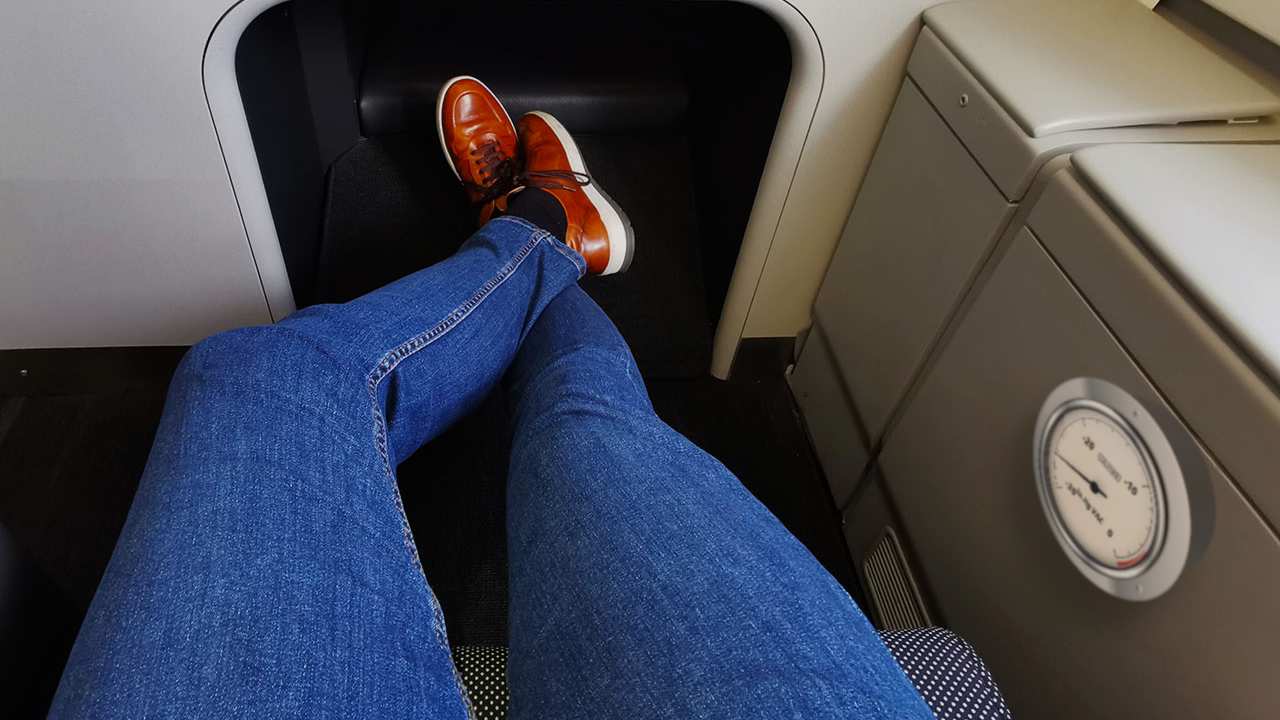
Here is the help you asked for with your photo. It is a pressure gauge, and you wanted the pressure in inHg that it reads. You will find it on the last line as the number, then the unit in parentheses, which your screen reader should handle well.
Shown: -26 (inHg)
